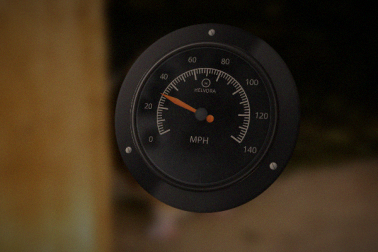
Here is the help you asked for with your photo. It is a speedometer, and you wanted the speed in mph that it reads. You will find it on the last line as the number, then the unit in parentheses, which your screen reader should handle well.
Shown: 30 (mph)
